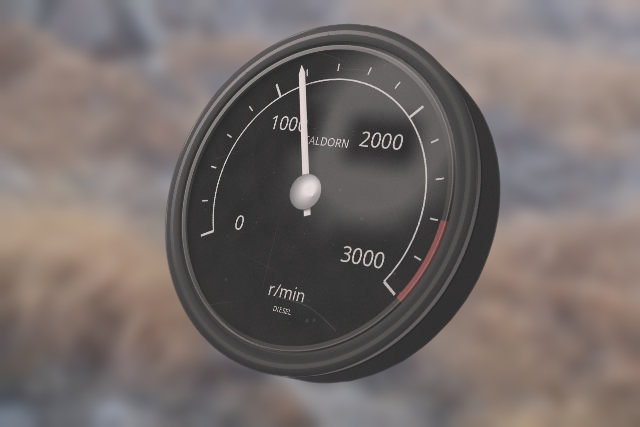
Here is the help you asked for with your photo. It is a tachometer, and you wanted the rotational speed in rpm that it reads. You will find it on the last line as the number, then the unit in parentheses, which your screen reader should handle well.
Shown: 1200 (rpm)
